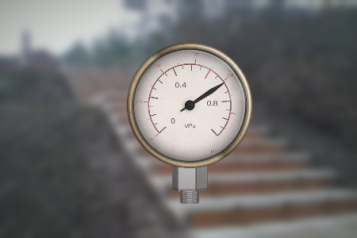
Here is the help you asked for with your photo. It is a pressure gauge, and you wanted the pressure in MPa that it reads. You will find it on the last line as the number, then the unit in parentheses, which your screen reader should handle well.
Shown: 0.7 (MPa)
